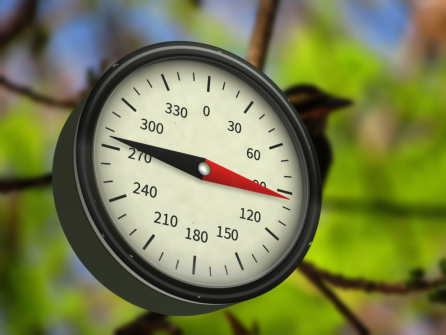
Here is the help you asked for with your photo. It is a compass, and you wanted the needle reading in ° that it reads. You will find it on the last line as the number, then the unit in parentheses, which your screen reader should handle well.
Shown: 95 (°)
